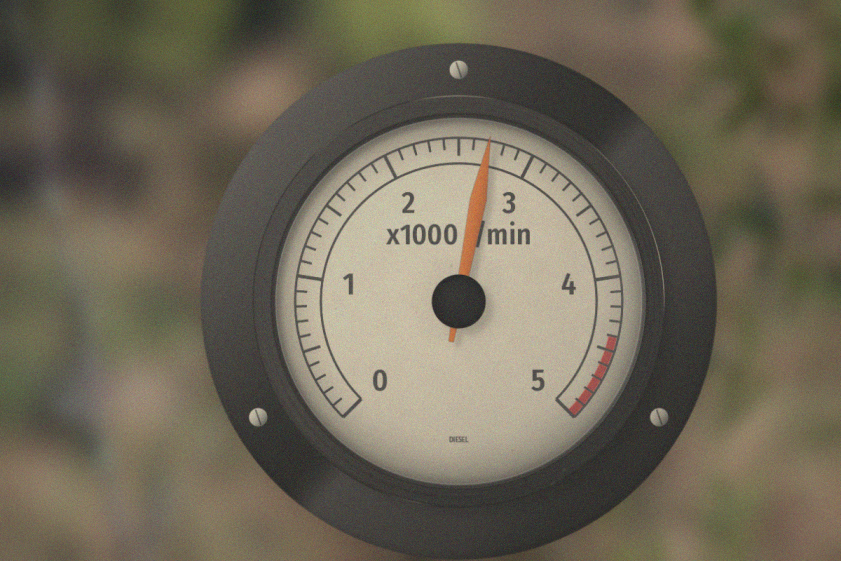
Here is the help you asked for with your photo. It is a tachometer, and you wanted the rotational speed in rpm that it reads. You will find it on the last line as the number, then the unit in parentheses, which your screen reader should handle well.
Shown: 2700 (rpm)
